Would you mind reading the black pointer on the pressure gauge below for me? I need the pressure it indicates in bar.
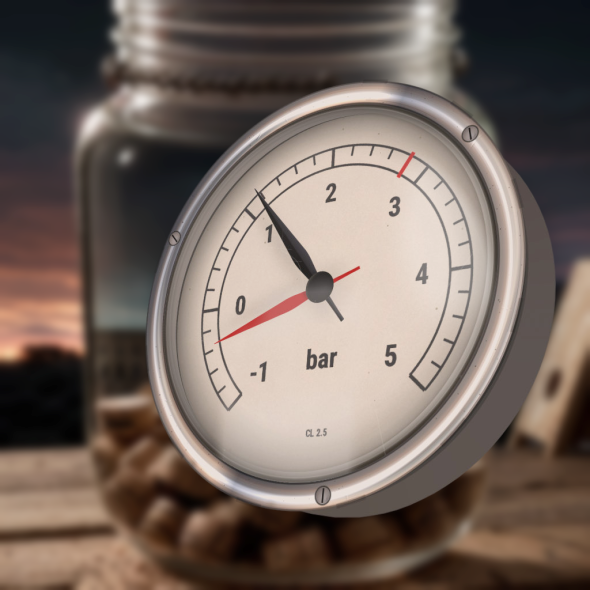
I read 1.2 bar
